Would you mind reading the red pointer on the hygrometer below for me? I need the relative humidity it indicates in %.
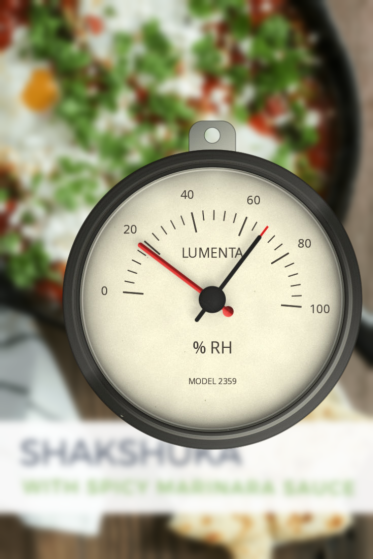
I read 18 %
